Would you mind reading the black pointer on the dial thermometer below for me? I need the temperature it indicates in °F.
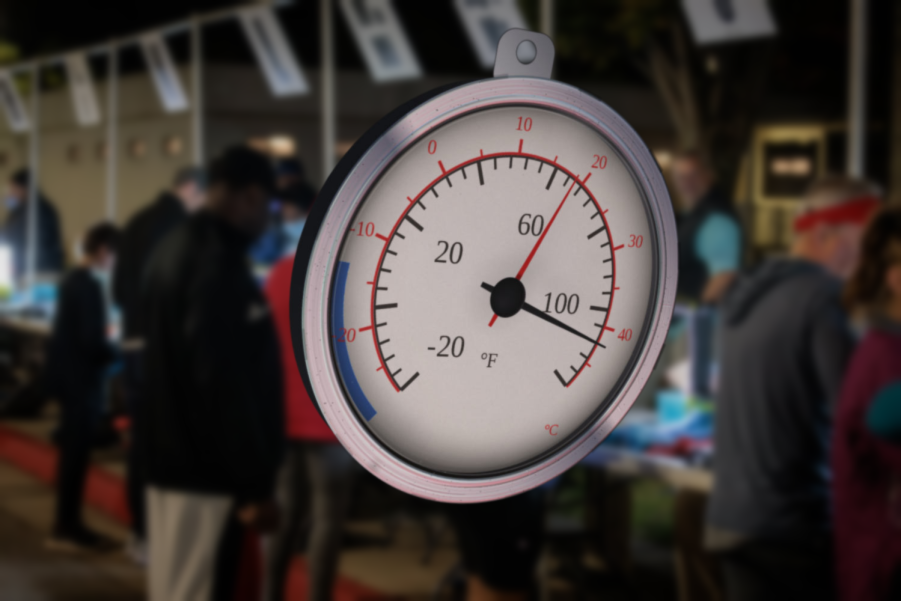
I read 108 °F
